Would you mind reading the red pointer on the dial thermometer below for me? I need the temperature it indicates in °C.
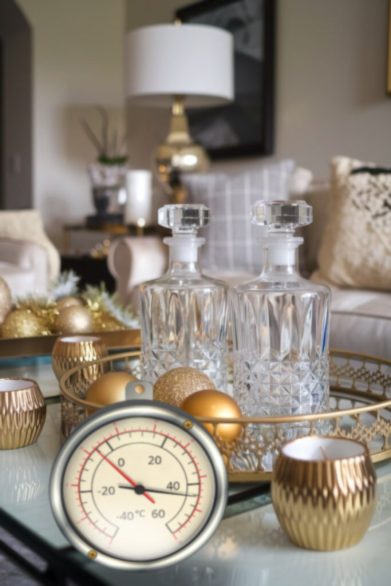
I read -4 °C
